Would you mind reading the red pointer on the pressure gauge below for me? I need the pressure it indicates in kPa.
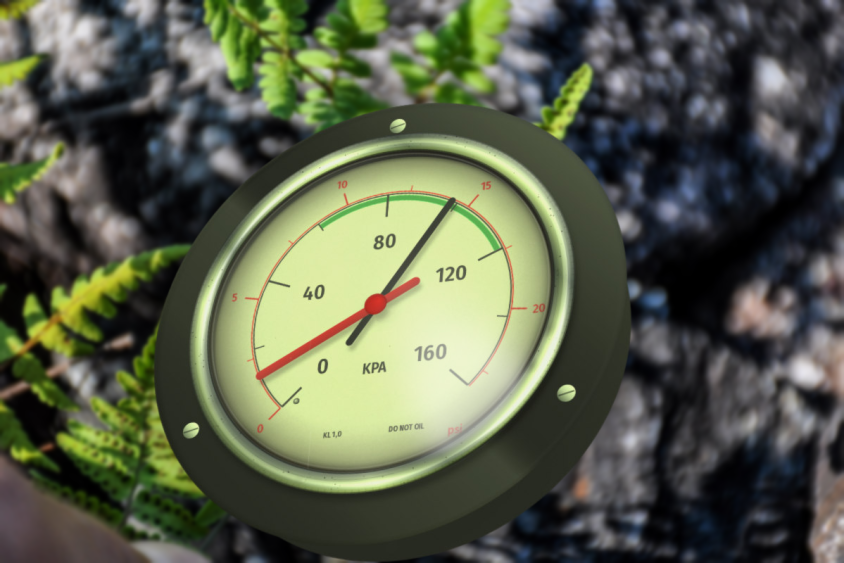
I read 10 kPa
